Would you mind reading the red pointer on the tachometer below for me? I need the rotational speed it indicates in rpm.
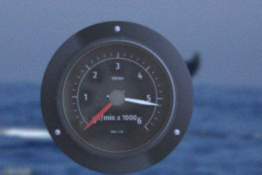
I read 0 rpm
